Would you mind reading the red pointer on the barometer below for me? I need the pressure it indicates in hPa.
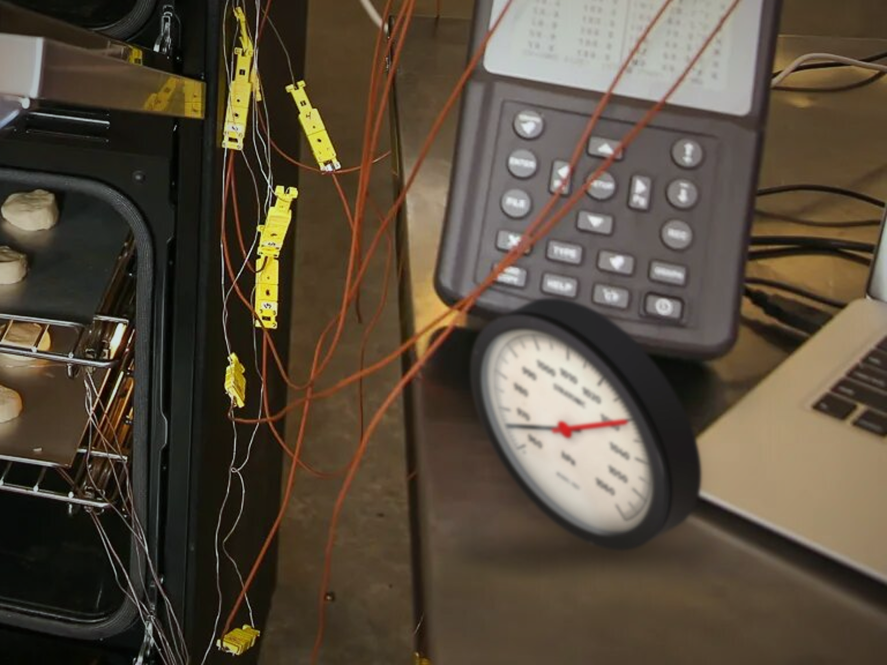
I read 1030 hPa
